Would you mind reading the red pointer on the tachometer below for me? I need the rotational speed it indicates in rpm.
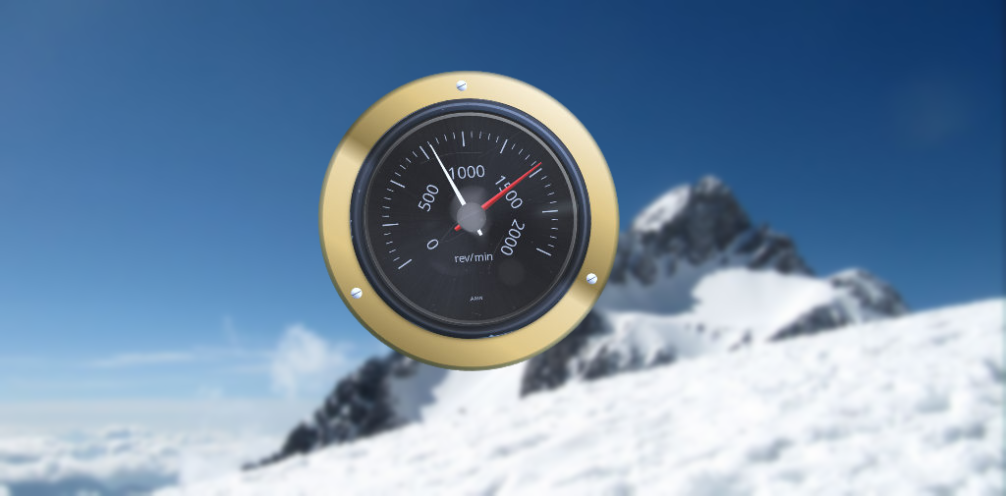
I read 1475 rpm
